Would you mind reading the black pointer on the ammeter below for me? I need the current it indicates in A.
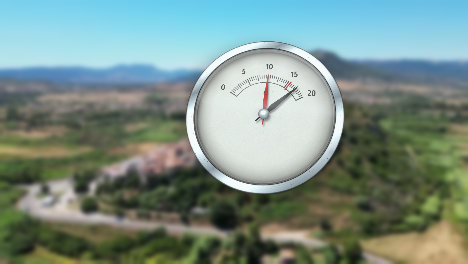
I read 17.5 A
